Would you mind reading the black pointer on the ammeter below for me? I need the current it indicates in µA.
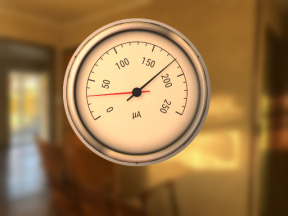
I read 180 µA
